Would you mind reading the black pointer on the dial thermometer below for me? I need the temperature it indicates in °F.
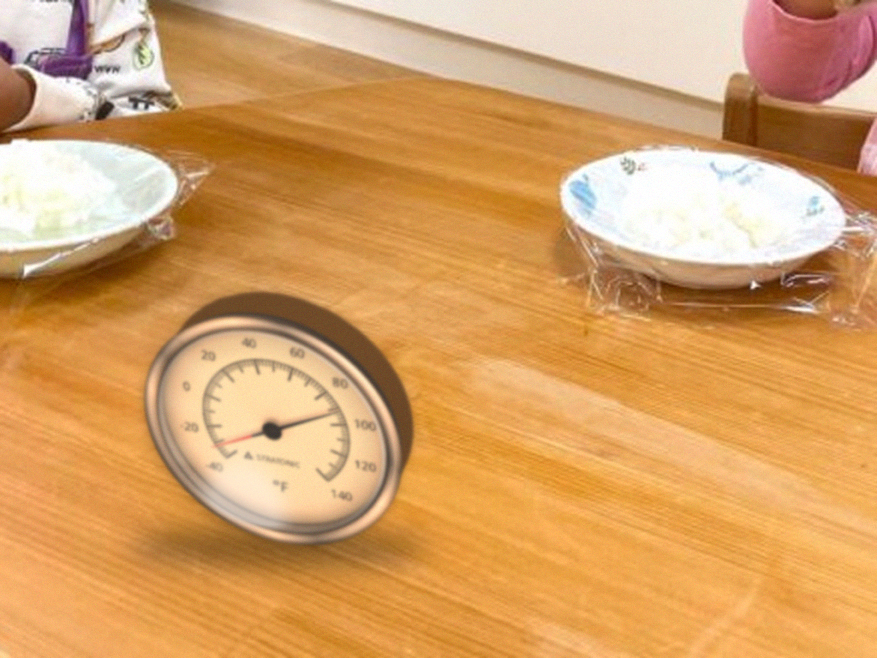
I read 90 °F
